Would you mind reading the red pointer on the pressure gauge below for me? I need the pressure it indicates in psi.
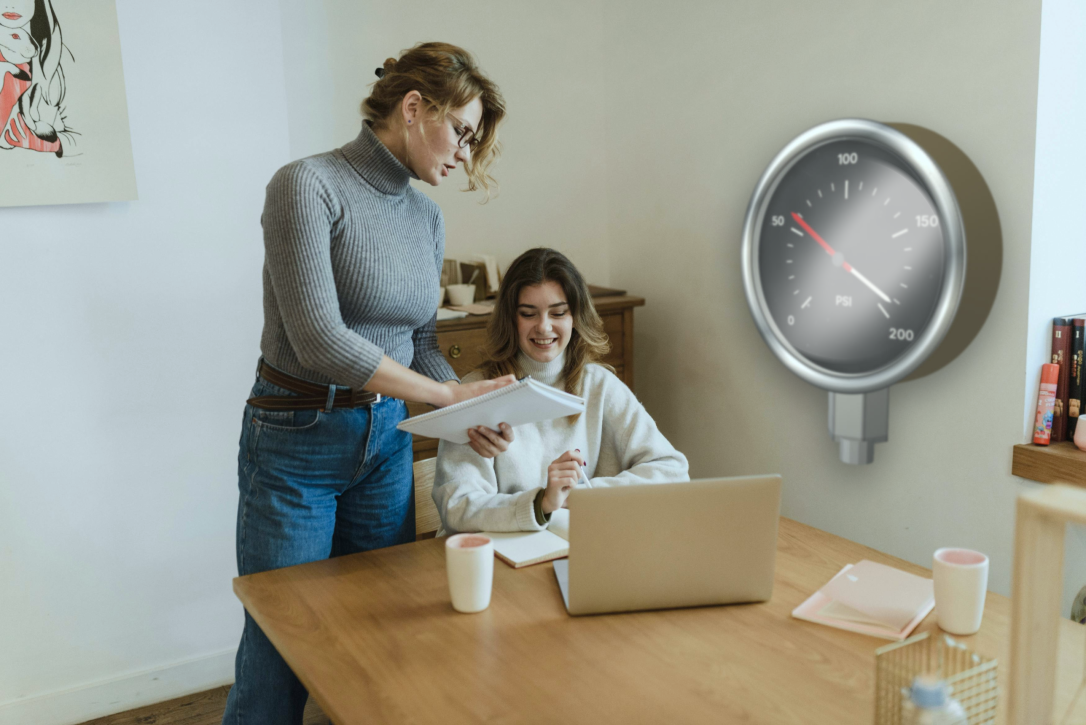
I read 60 psi
